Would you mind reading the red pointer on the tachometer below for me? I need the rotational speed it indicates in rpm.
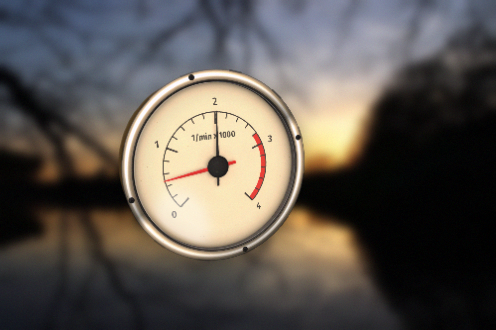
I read 500 rpm
